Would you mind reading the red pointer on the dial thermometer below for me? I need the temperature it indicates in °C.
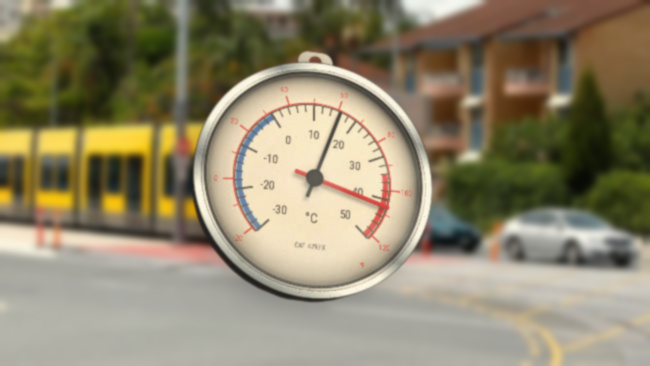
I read 42 °C
